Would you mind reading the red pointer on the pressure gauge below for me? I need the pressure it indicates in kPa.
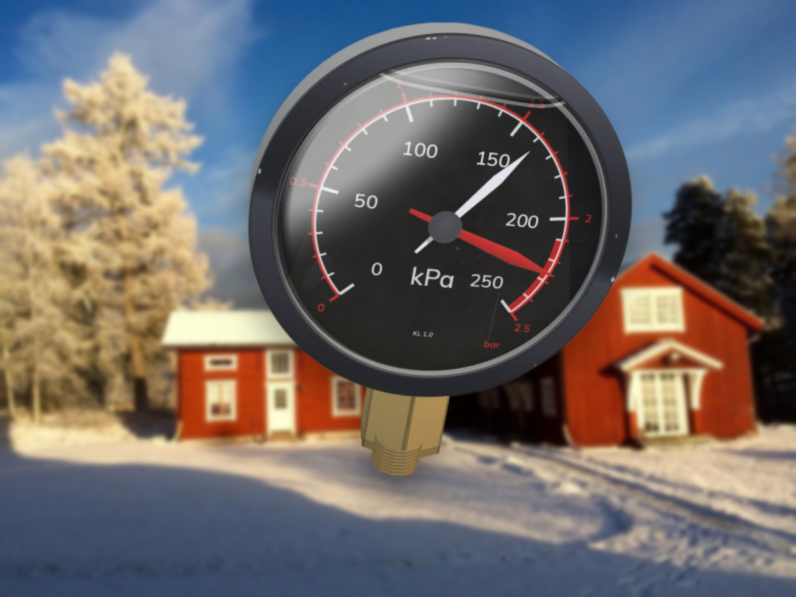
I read 225 kPa
